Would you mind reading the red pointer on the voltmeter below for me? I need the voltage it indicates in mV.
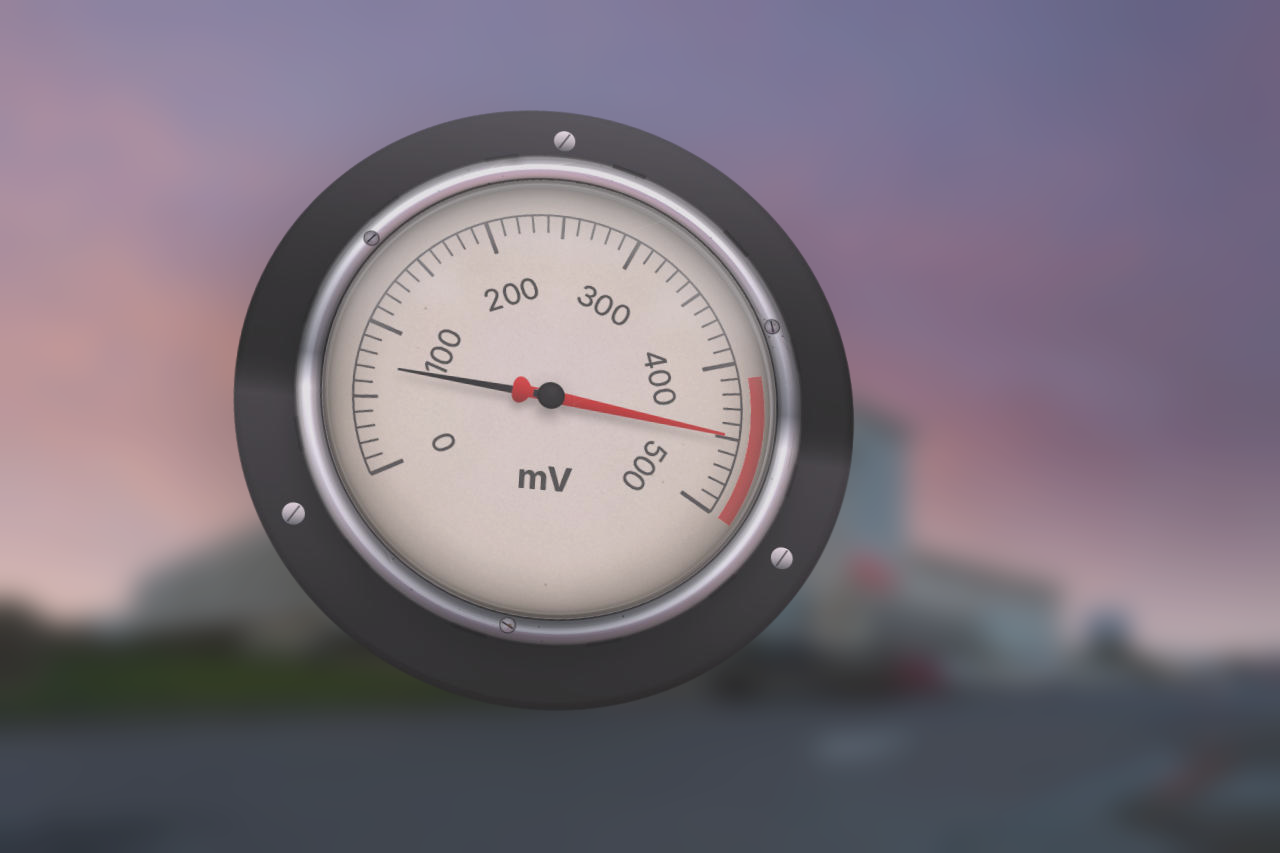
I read 450 mV
